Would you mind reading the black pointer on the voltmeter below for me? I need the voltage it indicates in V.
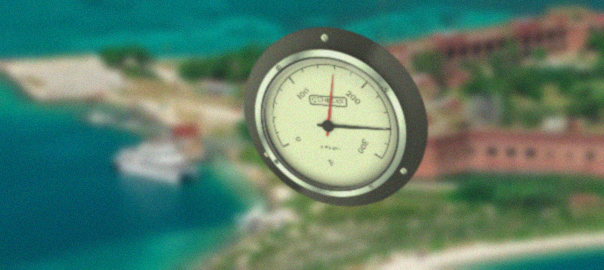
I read 260 V
